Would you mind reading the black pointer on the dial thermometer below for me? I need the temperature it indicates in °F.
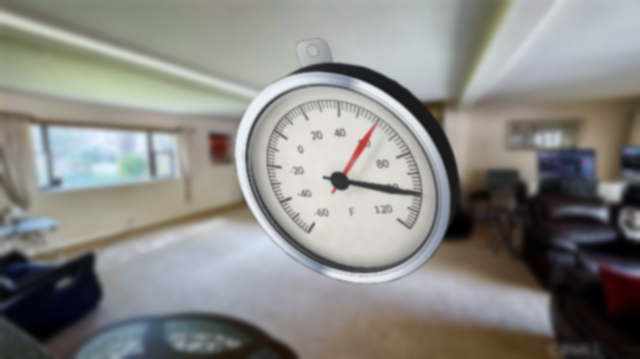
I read 100 °F
